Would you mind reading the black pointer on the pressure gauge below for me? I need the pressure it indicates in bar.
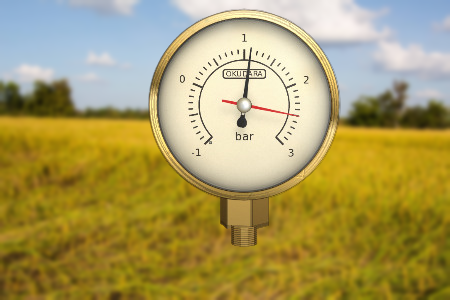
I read 1.1 bar
